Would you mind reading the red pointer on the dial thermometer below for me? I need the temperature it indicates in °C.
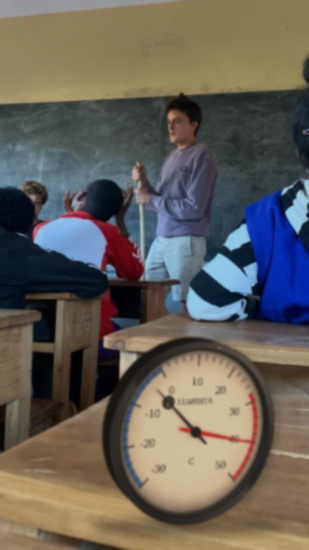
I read 40 °C
